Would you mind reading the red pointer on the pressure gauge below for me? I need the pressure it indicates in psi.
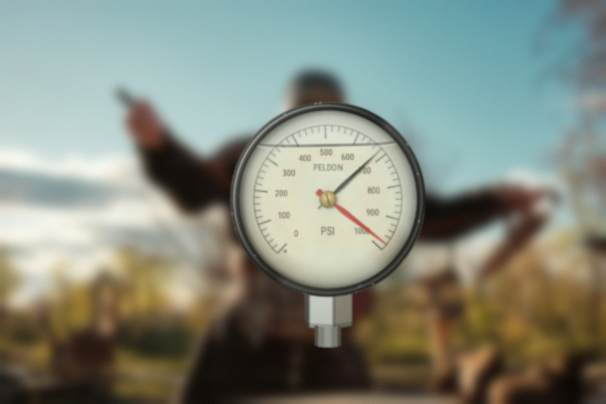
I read 980 psi
